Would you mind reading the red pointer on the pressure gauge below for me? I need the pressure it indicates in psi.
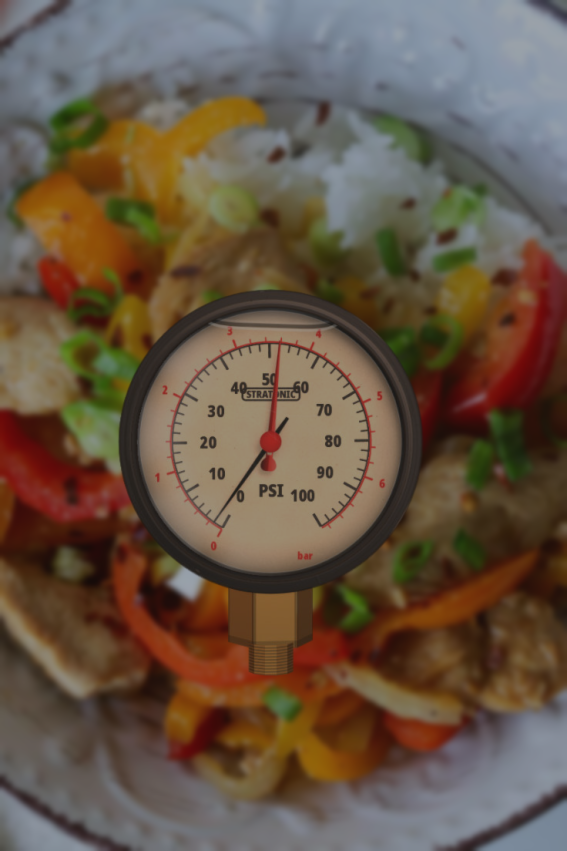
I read 52 psi
